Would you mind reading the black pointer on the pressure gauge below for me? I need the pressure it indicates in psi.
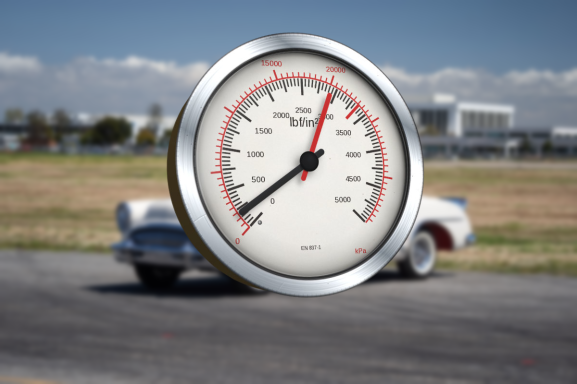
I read 200 psi
